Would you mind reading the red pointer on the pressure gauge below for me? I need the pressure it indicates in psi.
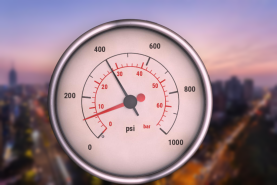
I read 100 psi
